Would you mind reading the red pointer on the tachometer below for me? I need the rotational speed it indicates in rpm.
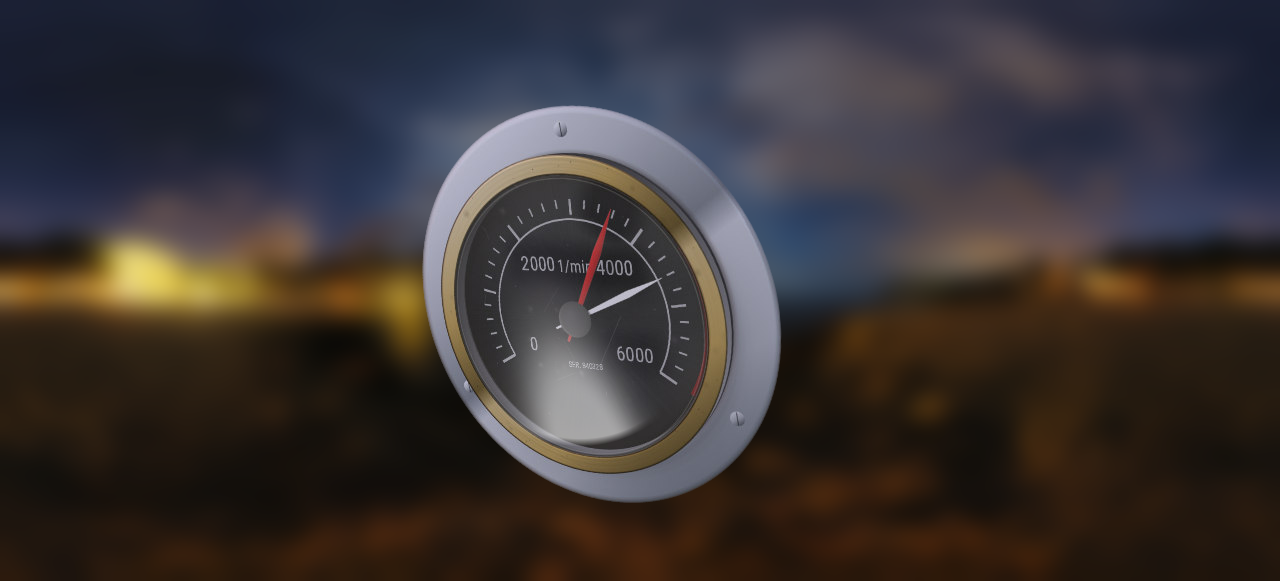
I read 3600 rpm
